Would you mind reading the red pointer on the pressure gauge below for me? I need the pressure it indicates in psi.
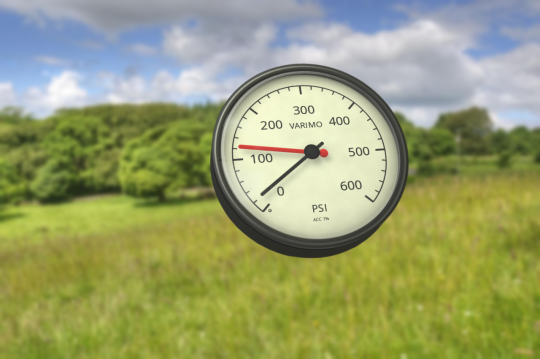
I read 120 psi
